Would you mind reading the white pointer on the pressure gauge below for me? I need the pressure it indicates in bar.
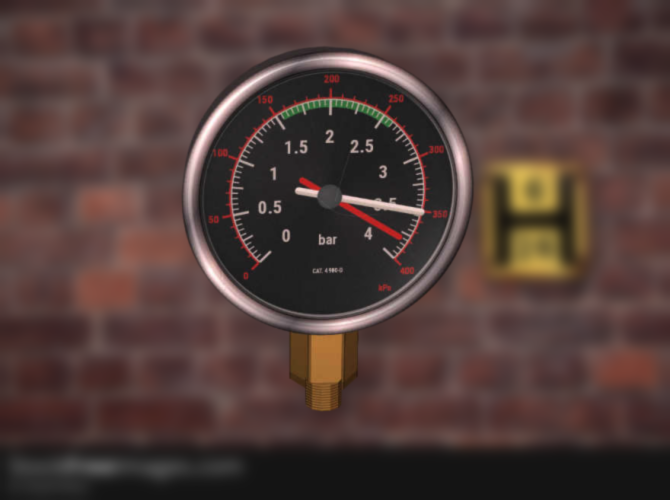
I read 3.5 bar
